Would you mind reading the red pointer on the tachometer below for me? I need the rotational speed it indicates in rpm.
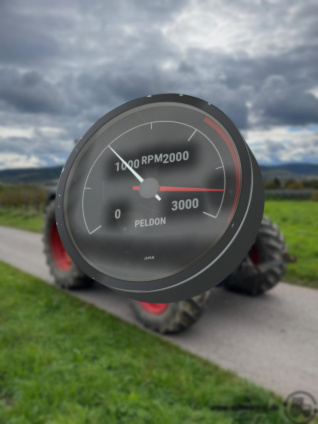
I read 2750 rpm
